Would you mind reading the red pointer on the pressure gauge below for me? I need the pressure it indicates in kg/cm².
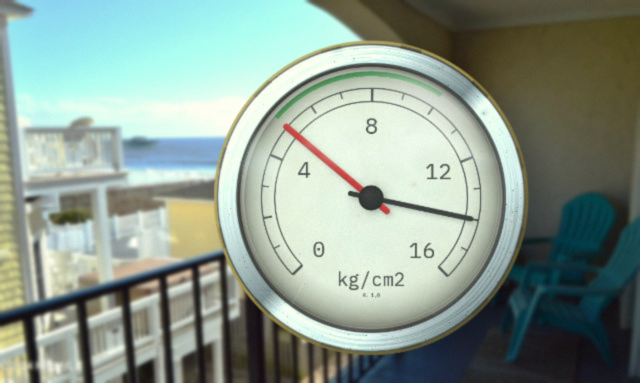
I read 5 kg/cm²
